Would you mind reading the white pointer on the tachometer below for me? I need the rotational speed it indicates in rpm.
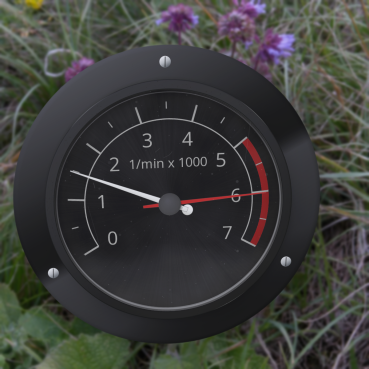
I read 1500 rpm
